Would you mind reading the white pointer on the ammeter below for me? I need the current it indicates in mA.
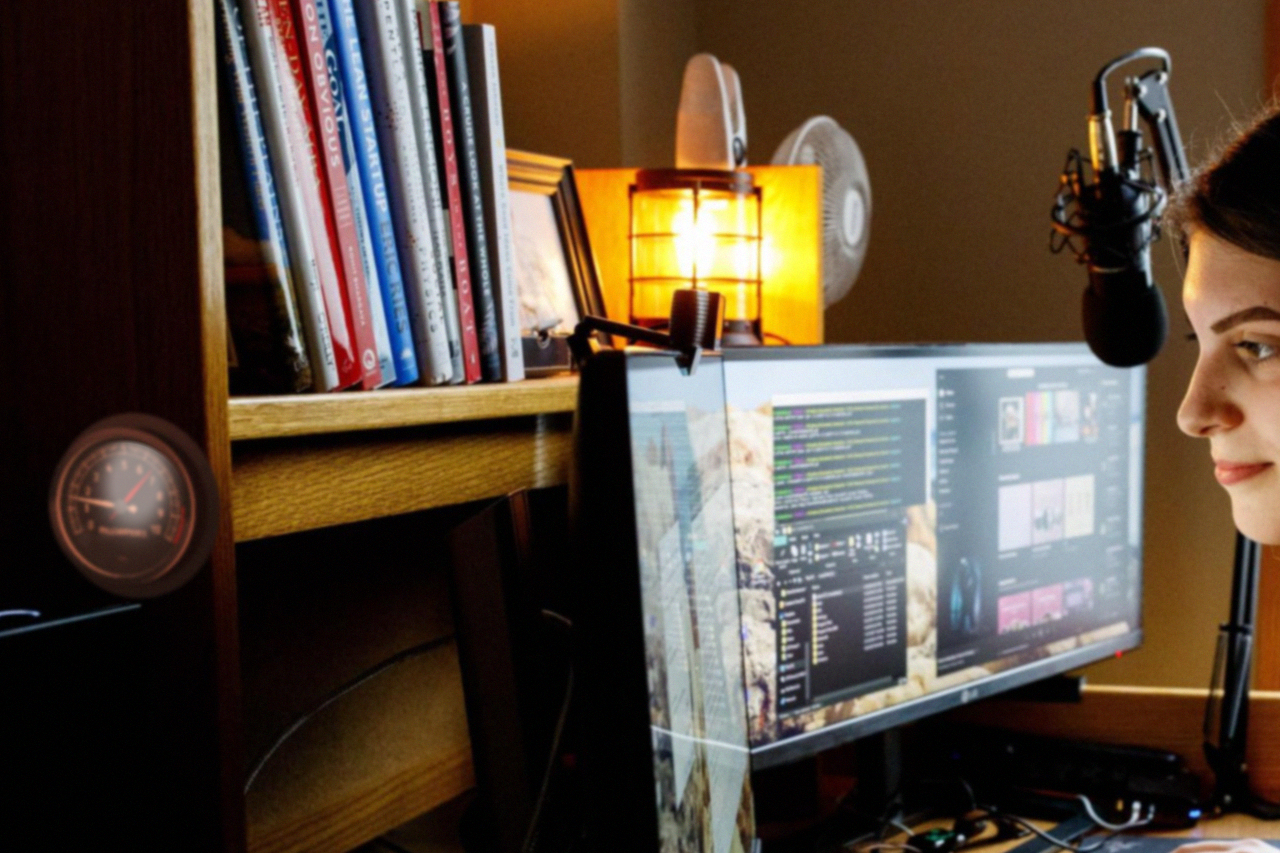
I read 1.5 mA
